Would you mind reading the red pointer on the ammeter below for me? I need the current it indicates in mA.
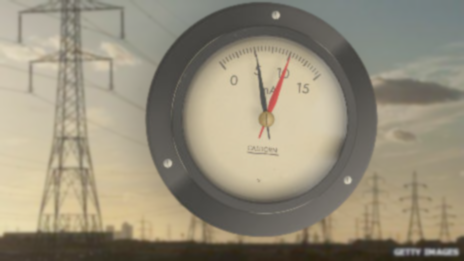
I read 10 mA
